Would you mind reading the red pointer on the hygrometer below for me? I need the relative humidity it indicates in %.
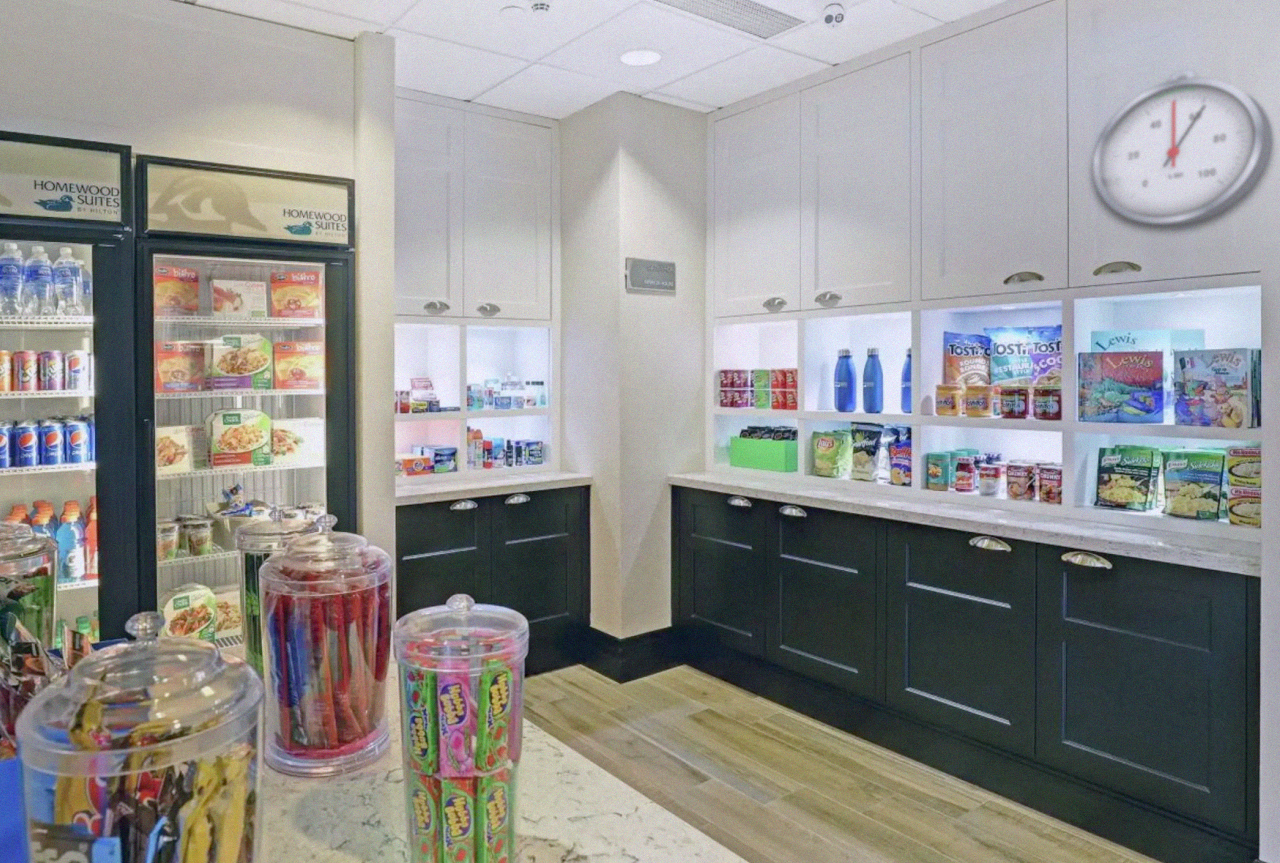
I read 50 %
